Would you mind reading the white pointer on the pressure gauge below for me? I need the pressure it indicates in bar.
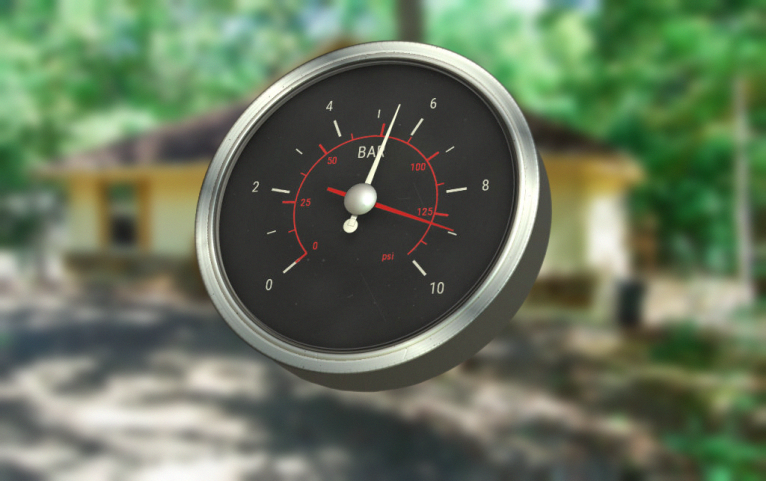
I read 5.5 bar
